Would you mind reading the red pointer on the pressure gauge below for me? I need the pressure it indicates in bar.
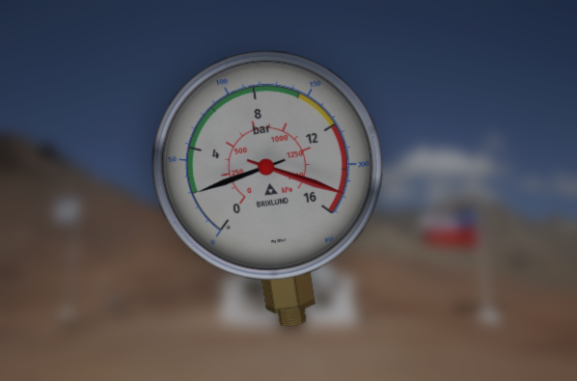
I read 15 bar
